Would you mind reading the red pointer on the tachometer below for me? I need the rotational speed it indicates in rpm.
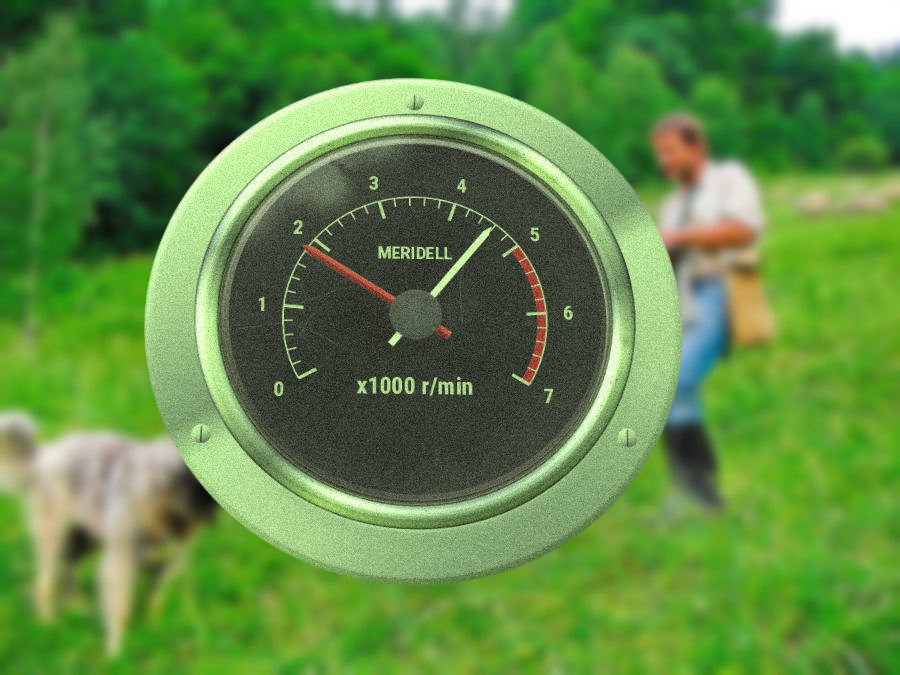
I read 1800 rpm
